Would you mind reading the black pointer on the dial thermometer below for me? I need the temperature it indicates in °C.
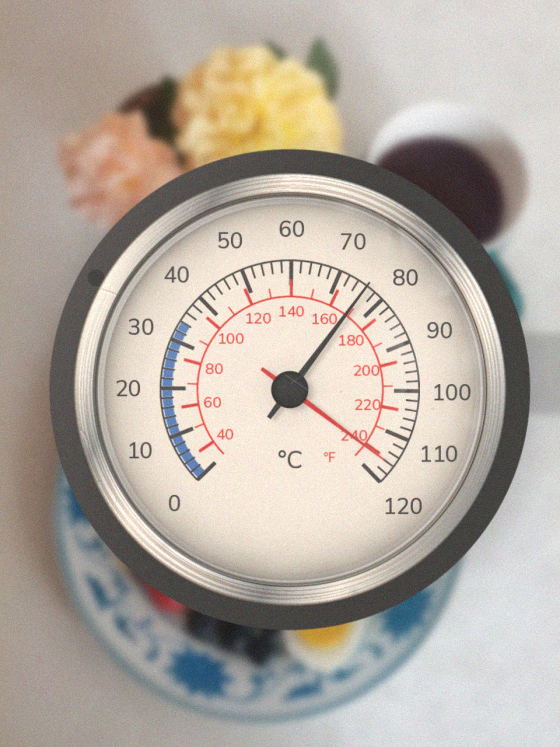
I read 76 °C
